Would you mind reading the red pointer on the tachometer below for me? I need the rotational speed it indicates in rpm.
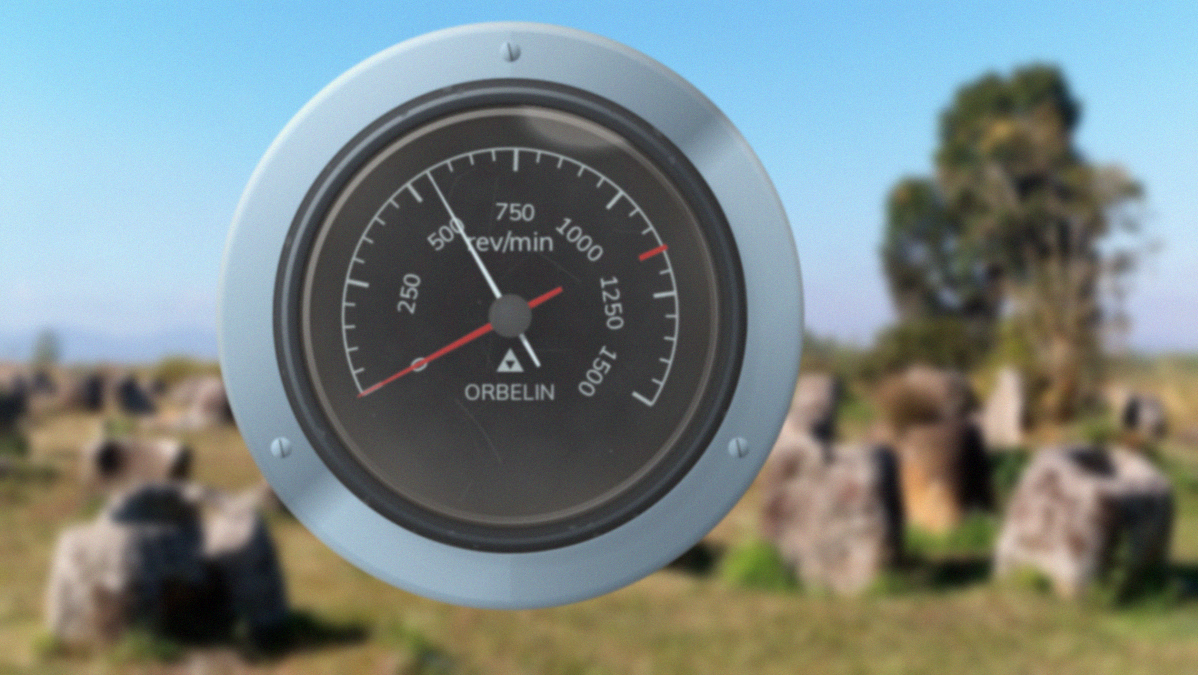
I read 0 rpm
